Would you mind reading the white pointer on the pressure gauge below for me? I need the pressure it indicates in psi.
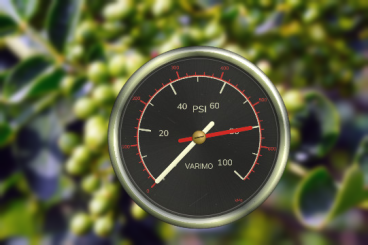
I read 0 psi
